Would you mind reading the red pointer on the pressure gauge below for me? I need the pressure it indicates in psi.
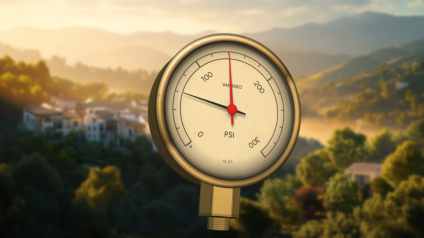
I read 140 psi
